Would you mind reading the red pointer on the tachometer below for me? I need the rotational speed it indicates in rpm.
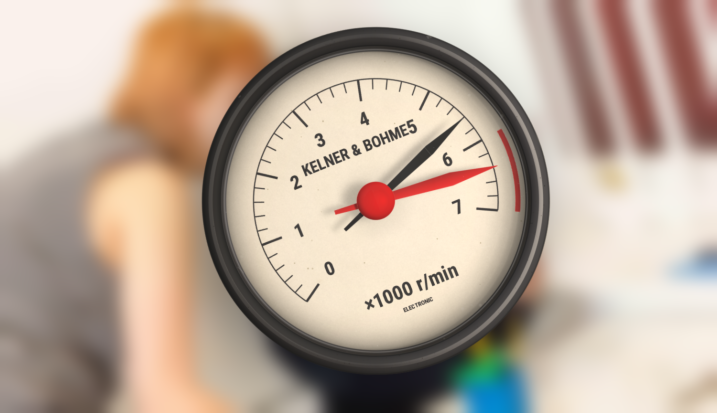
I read 6400 rpm
